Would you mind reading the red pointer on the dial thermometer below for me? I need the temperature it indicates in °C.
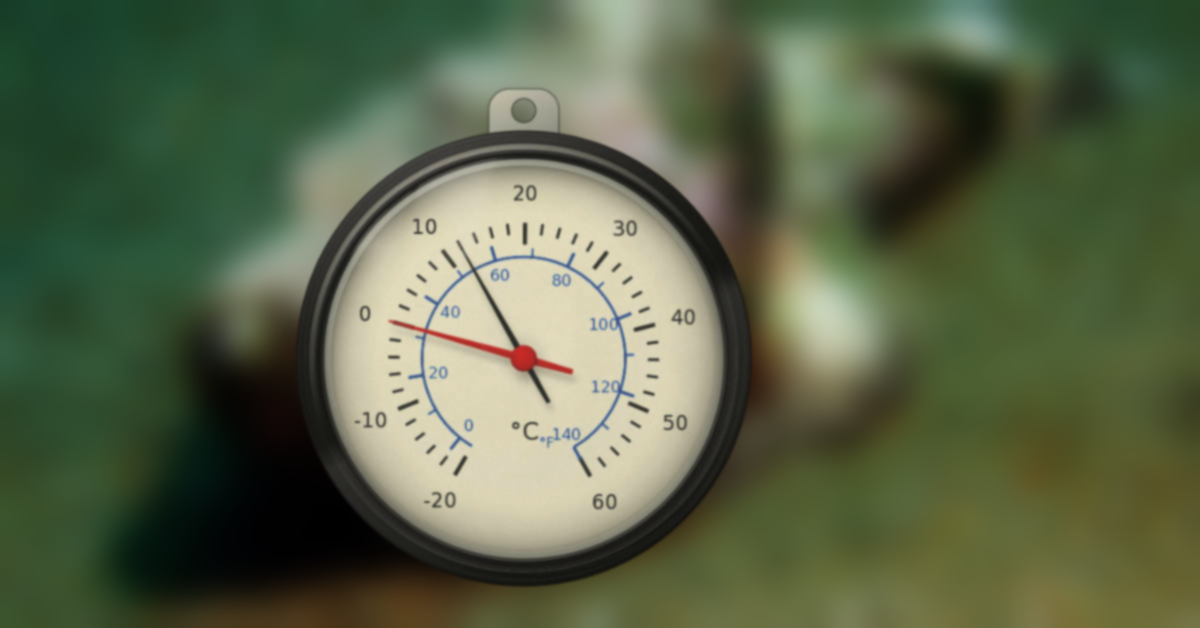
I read 0 °C
